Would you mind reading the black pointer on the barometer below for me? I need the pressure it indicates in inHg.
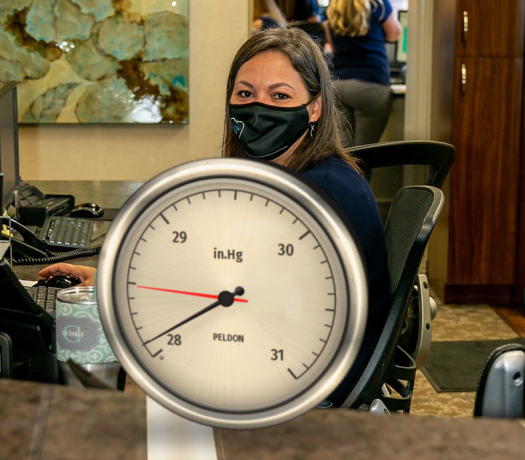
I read 28.1 inHg
